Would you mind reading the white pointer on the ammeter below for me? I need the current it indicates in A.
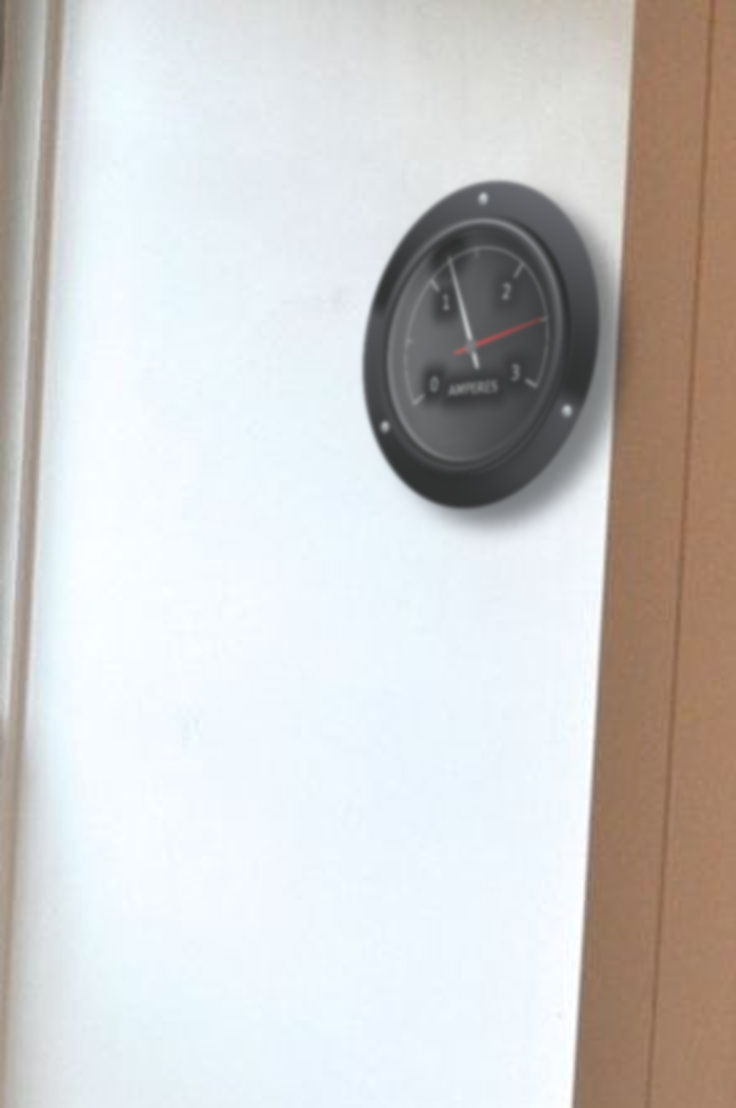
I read 1.25 A
